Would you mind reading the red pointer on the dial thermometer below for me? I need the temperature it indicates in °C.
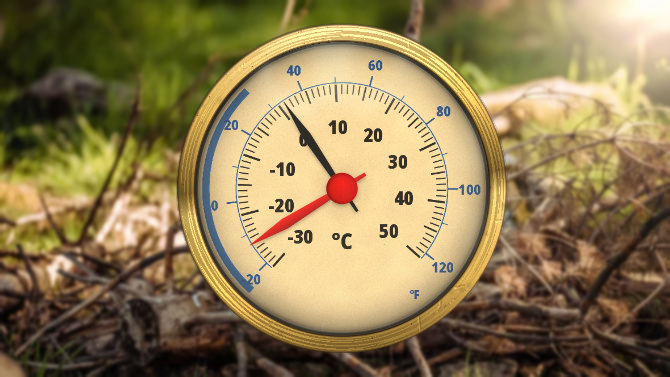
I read -25 °C
